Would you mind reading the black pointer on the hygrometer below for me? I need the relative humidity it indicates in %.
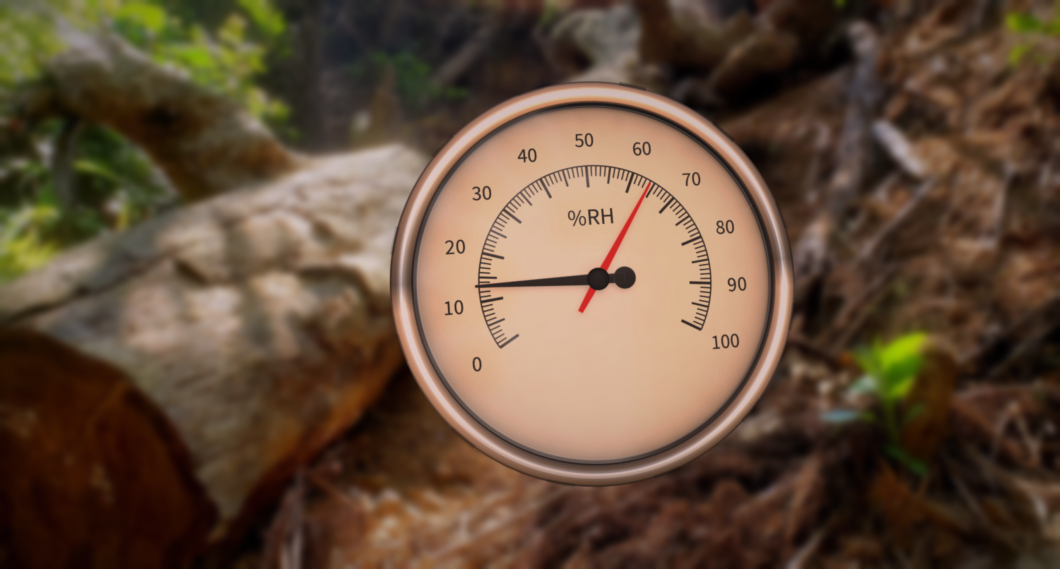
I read 13 %
